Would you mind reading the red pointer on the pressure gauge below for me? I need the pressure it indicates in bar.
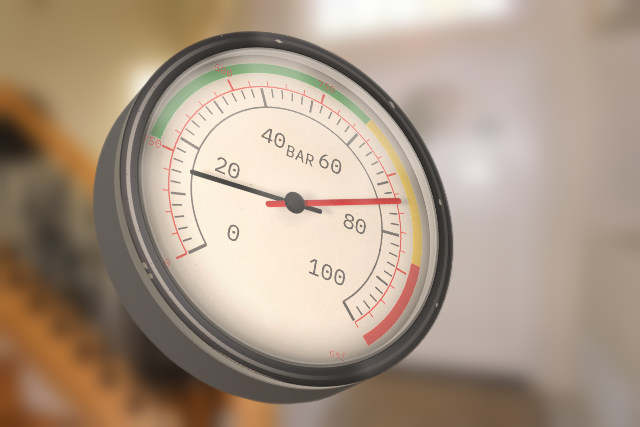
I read 74 bar
